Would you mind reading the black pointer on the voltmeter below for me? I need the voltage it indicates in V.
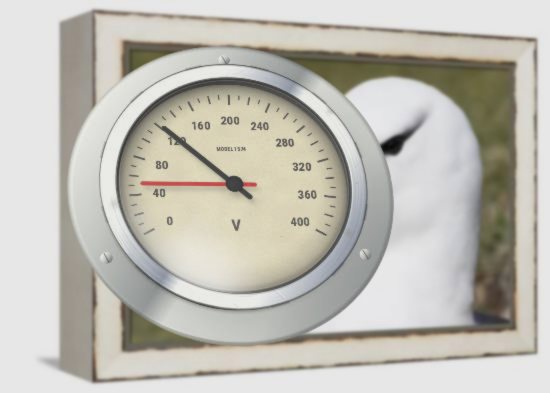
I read 120 V
